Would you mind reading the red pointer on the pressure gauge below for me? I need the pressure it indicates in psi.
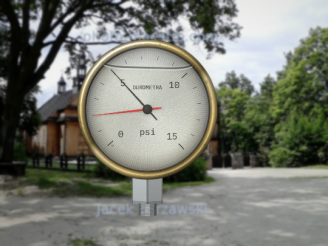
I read 2 psi
